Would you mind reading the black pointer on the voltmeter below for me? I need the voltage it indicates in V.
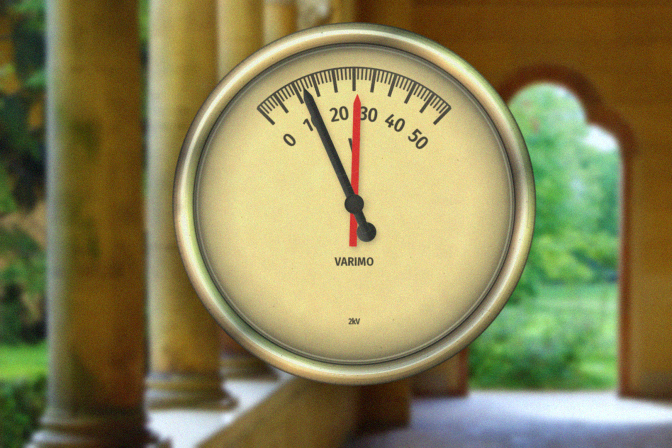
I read 12 V
